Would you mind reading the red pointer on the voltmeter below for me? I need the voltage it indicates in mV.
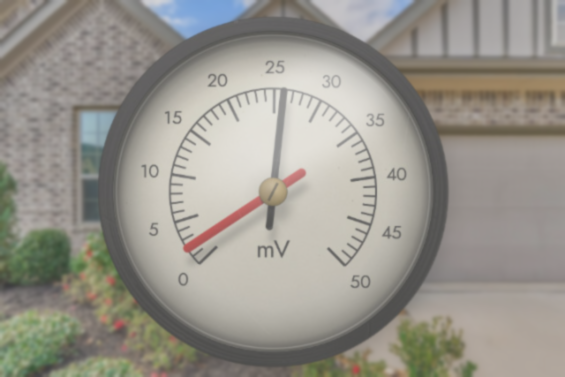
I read 2 mV
